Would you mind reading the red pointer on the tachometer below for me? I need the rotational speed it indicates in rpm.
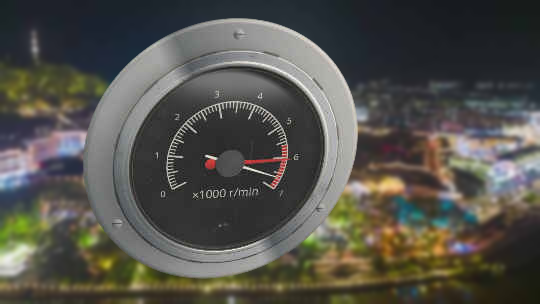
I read 6000 rpm
